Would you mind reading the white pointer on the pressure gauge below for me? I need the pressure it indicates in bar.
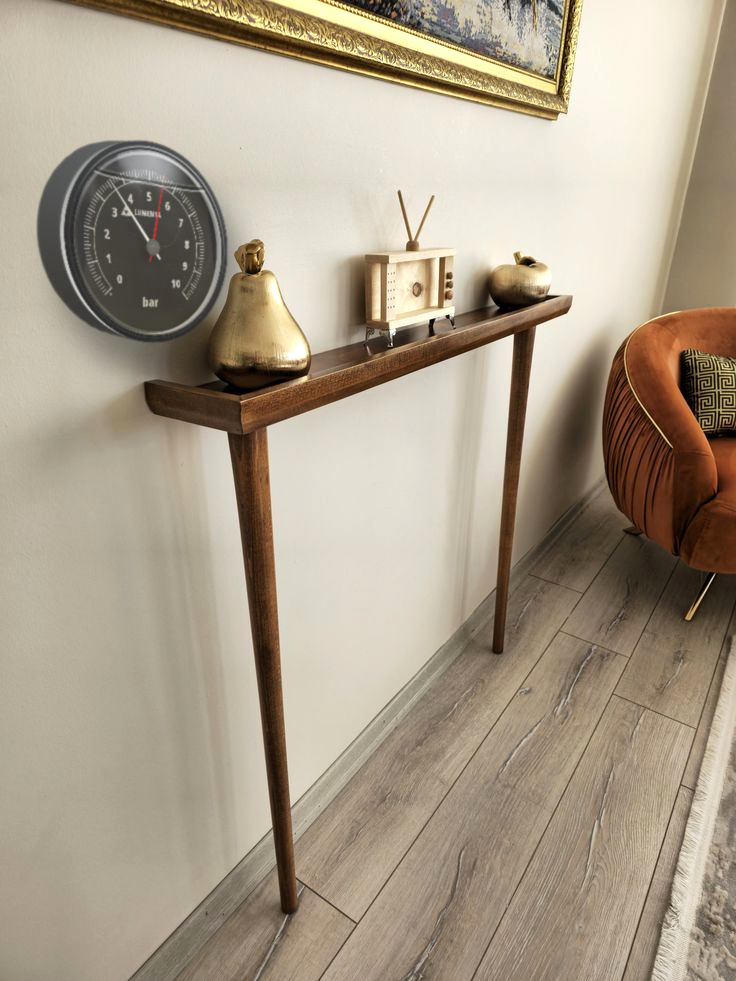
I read 3.5 bar
